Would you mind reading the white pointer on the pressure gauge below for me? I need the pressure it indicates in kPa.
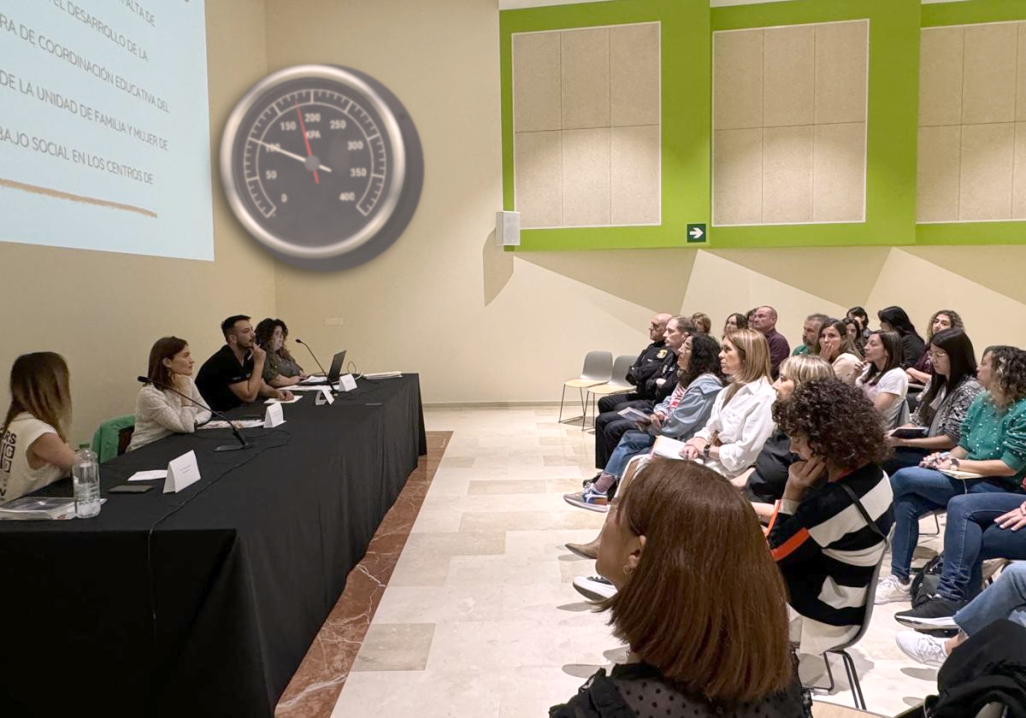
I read 100 kPa
